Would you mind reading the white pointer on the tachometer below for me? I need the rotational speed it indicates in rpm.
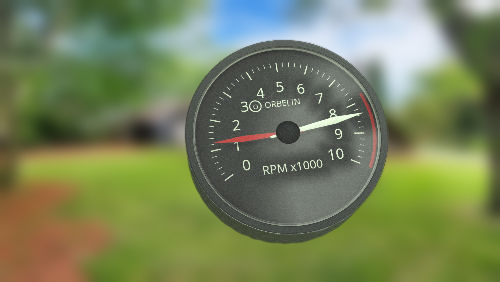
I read 8400 rpm
